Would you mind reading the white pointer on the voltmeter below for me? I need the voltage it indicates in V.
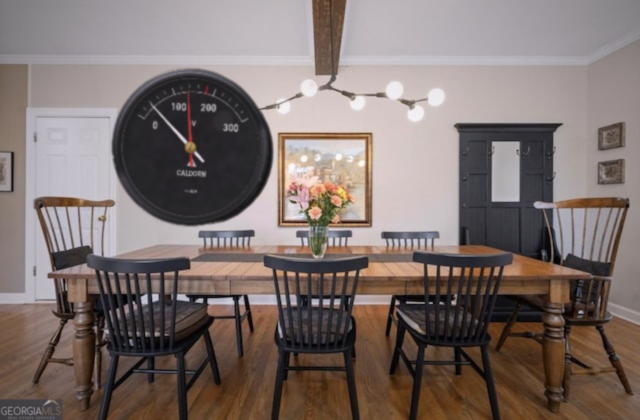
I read 40 V
